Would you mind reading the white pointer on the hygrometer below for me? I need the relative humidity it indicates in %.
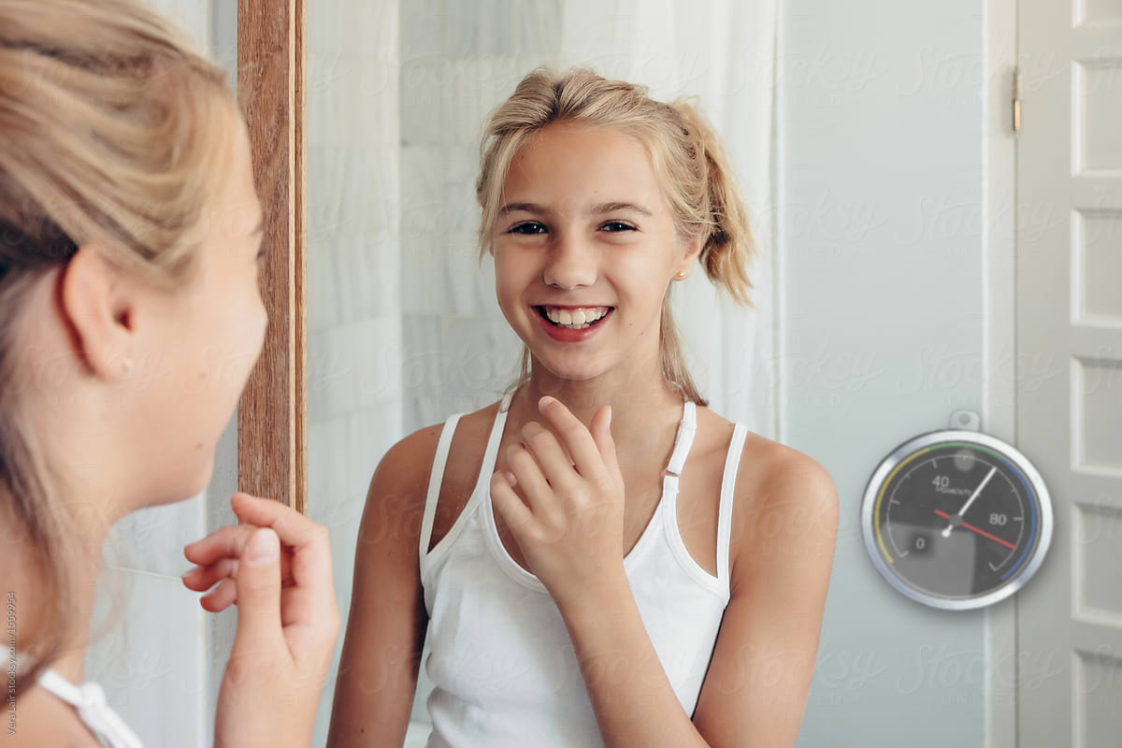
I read 60 %
